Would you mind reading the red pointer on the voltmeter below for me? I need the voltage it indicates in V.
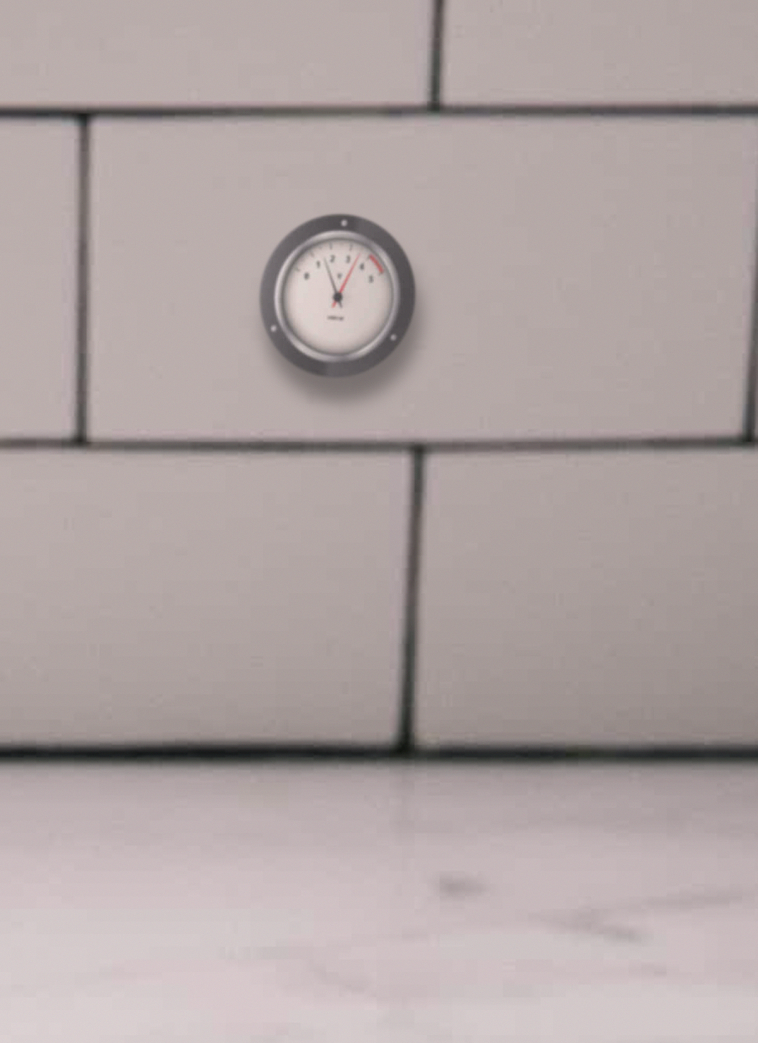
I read 3.5 V
